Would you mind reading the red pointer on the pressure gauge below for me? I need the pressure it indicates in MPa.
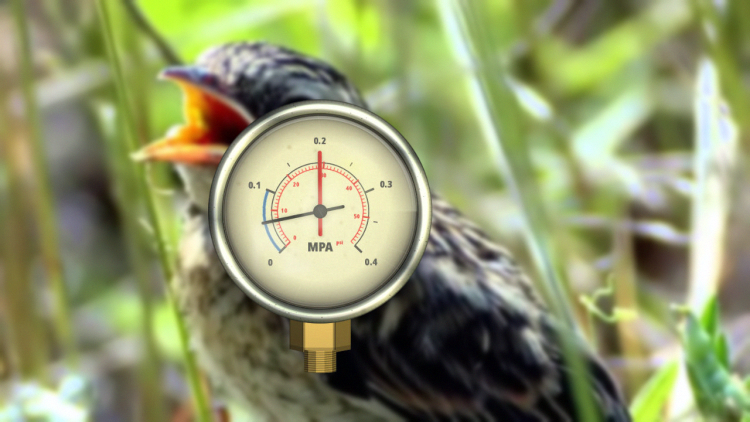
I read 0.2 MPa
